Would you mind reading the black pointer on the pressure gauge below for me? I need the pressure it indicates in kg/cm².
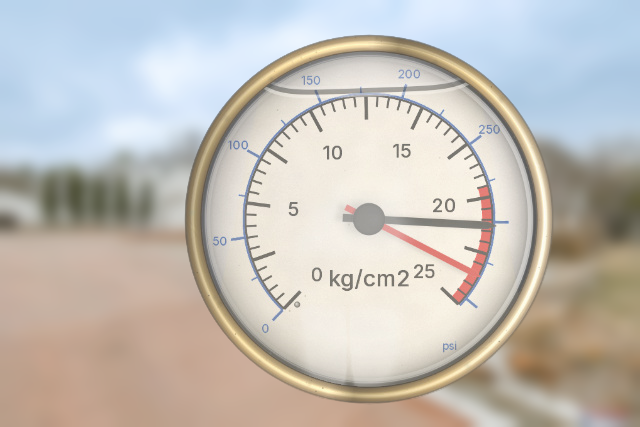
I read 21.25 kg/cm²
